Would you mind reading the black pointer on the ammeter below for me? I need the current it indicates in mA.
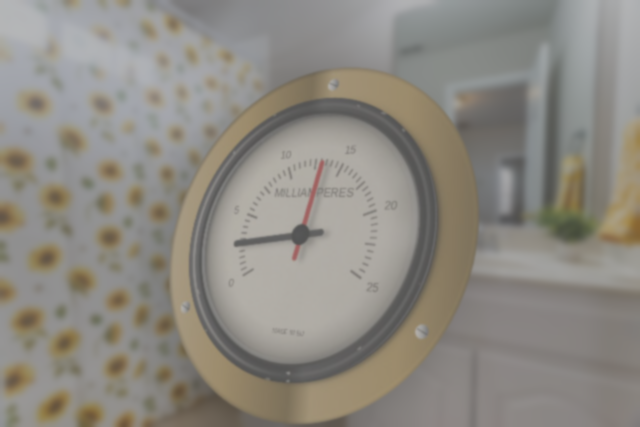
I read 2.5 mA
